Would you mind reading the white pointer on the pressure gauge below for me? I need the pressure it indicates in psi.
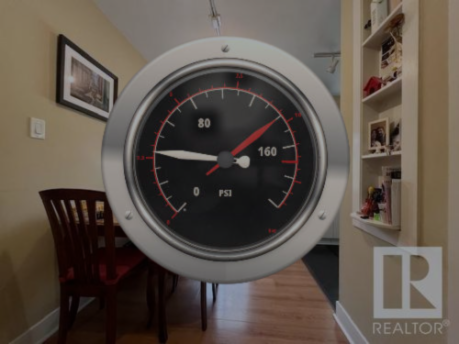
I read 40 psi
